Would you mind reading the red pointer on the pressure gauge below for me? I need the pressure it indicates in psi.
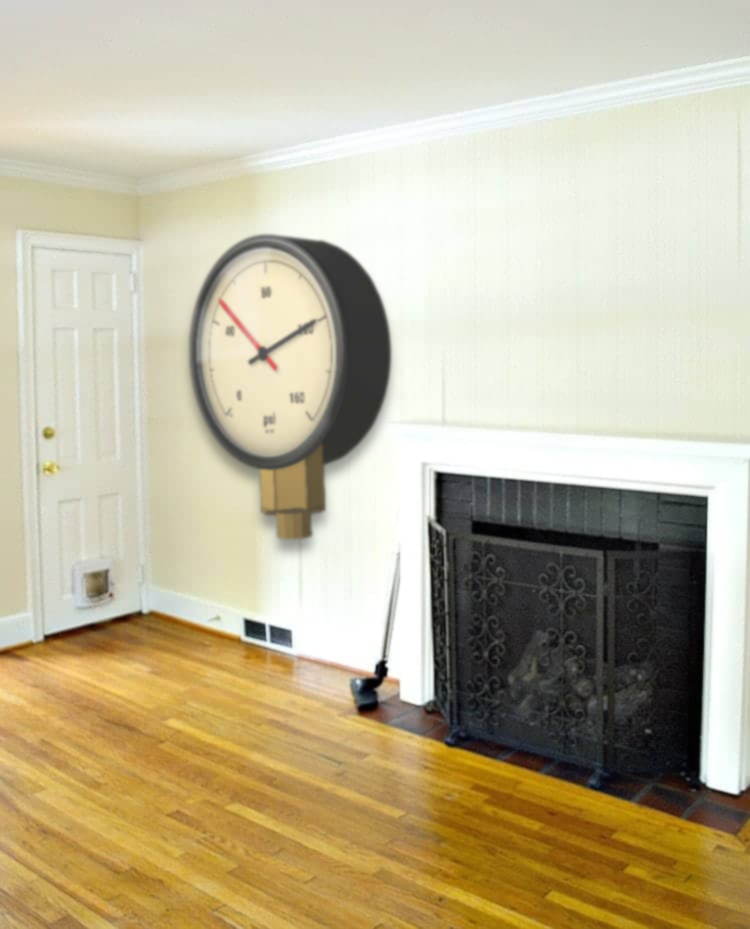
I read 50 psi
